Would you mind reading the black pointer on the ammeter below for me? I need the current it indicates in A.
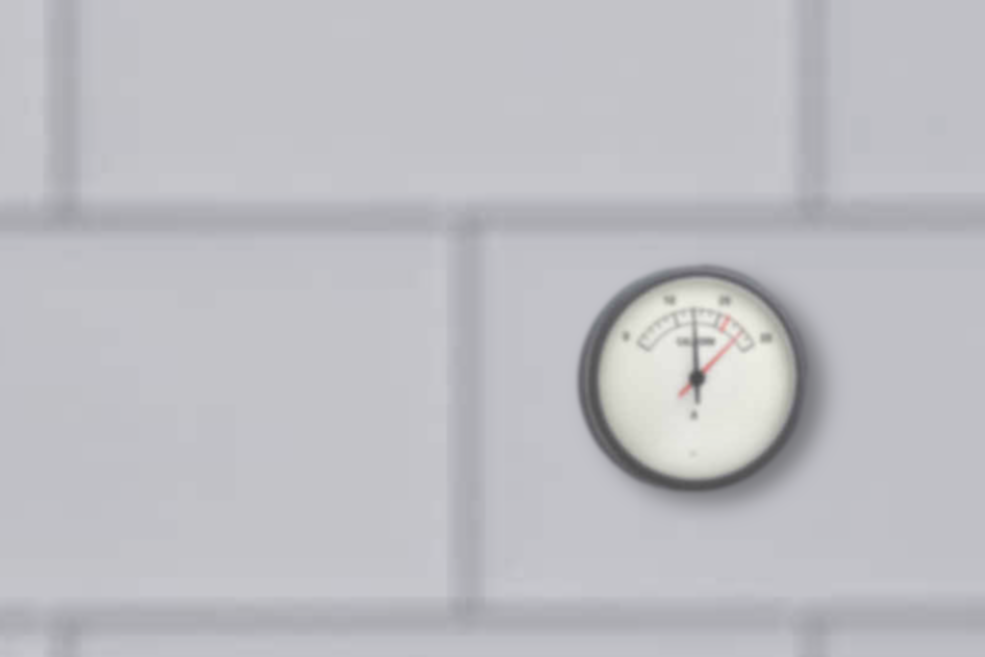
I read 14 A
